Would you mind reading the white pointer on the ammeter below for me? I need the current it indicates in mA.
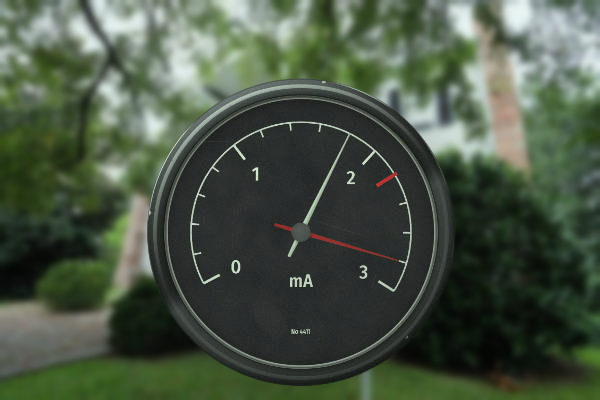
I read 1.8 mA
